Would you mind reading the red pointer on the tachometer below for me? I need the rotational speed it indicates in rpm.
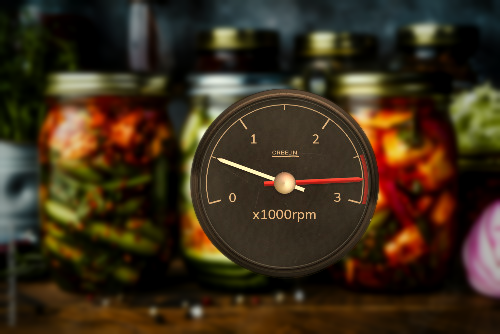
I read 2750 rpm
